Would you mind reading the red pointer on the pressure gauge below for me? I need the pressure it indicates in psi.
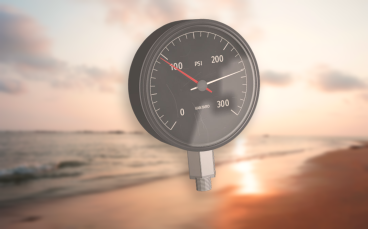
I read 95 psi
